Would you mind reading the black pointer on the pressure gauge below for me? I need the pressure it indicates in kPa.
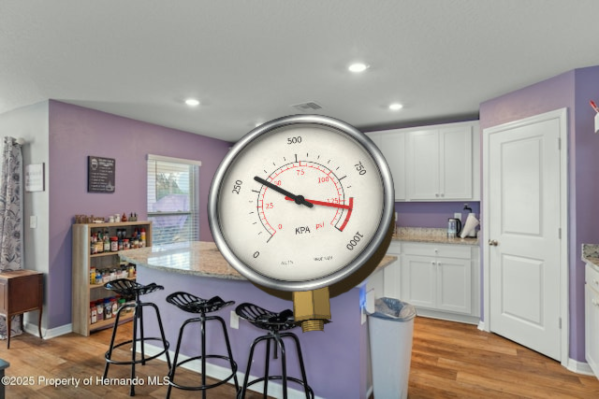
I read 300 kPa
